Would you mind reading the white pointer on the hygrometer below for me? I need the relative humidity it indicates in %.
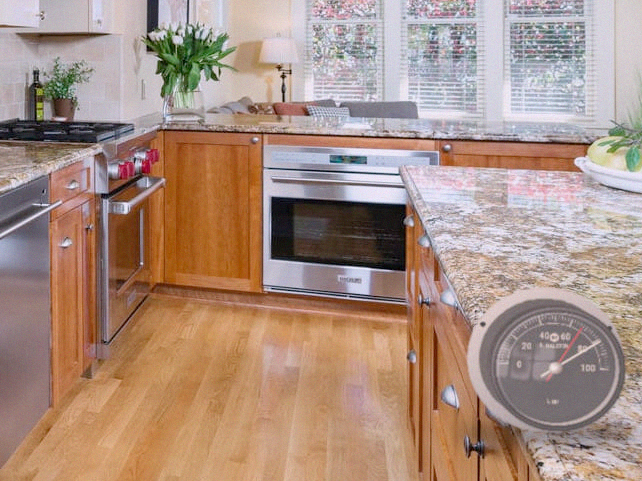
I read 80 %
